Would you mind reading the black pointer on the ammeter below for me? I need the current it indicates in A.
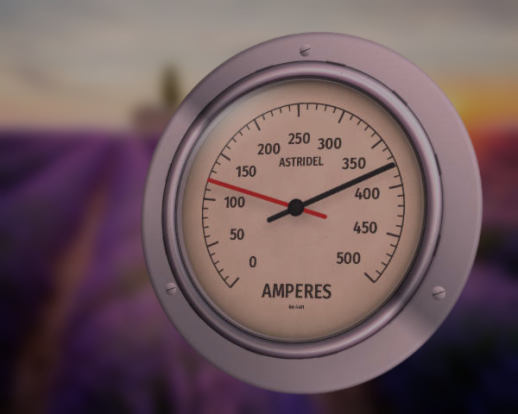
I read 380 A
